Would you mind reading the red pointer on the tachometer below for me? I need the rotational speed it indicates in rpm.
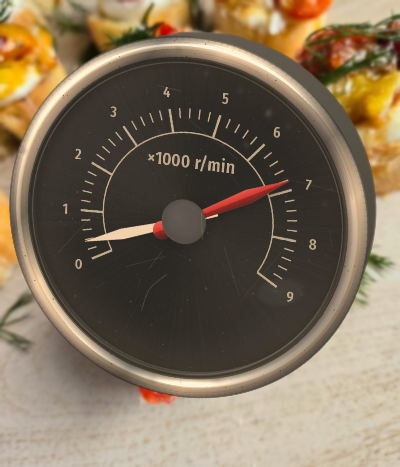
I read 6800 rpm
